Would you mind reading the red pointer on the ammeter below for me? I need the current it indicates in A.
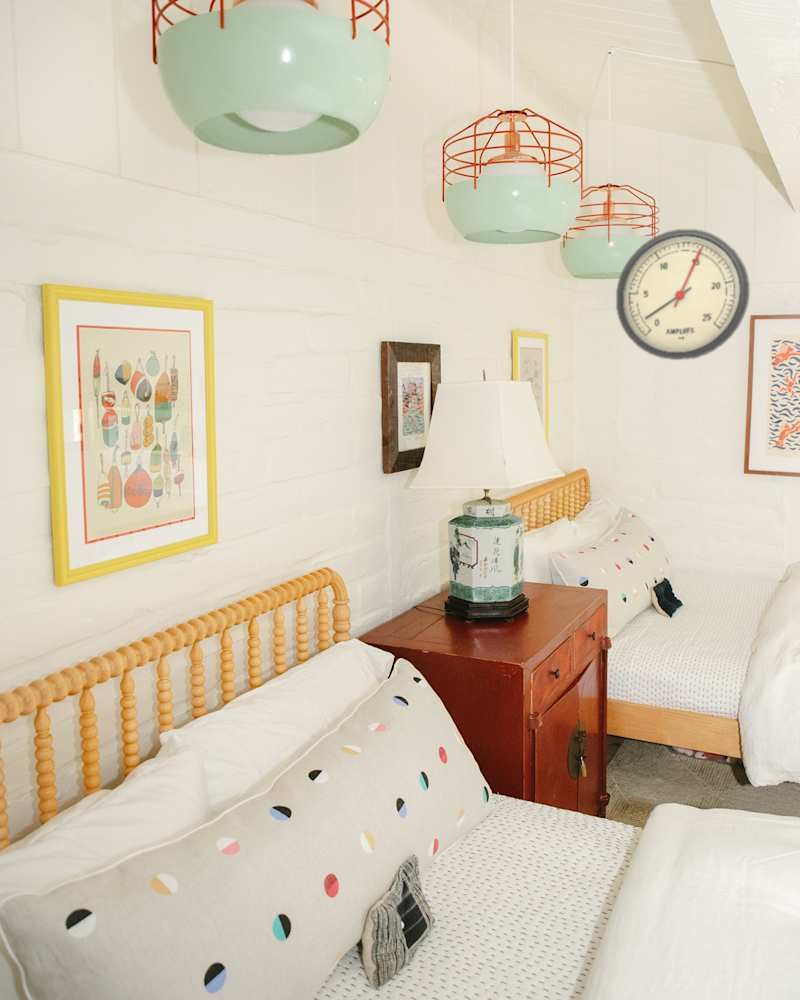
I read 15 A
